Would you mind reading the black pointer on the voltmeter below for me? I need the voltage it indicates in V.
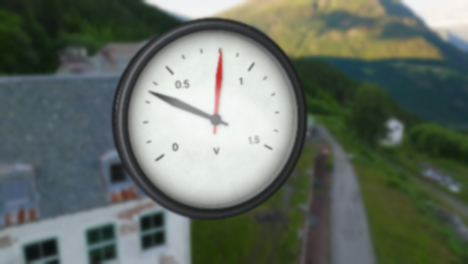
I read 0.35 V
